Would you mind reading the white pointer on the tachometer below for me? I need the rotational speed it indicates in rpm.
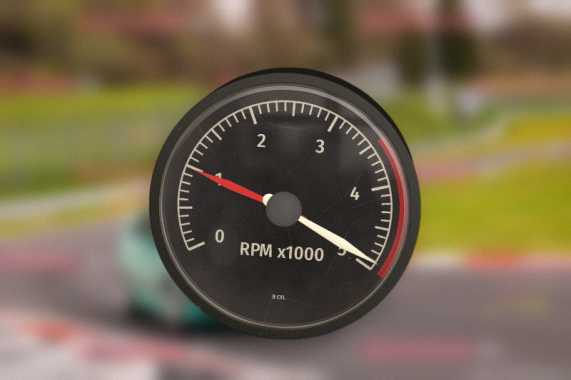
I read 4900 rpm
